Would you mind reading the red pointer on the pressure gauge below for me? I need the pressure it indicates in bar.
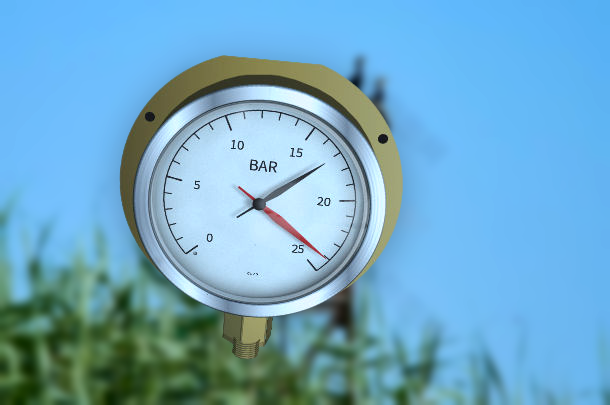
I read 24 bar
